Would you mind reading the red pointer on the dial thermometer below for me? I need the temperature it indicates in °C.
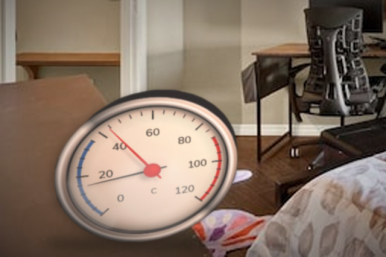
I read 44 °C
